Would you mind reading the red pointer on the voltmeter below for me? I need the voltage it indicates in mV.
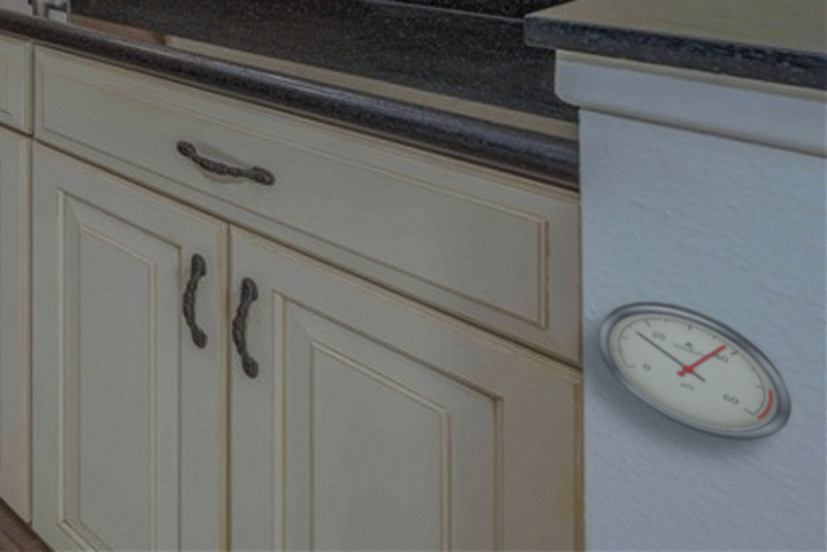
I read 37.5 mV
